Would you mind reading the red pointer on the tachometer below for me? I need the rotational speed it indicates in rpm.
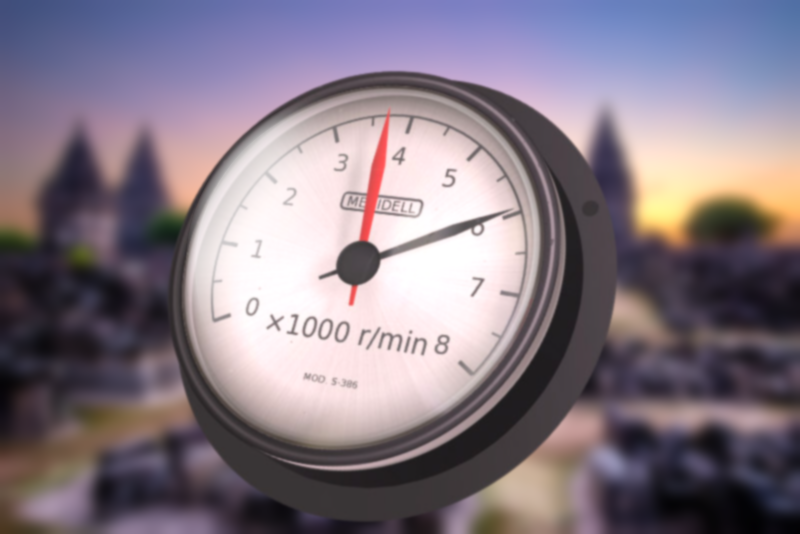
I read 3750 rpm
